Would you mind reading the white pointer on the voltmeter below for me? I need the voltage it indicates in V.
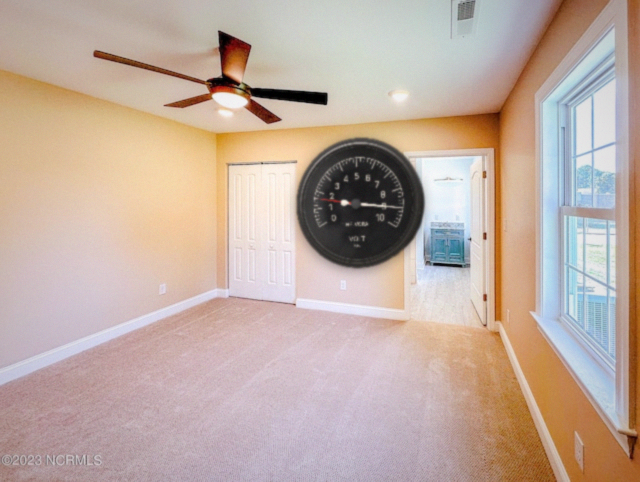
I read 9 V
